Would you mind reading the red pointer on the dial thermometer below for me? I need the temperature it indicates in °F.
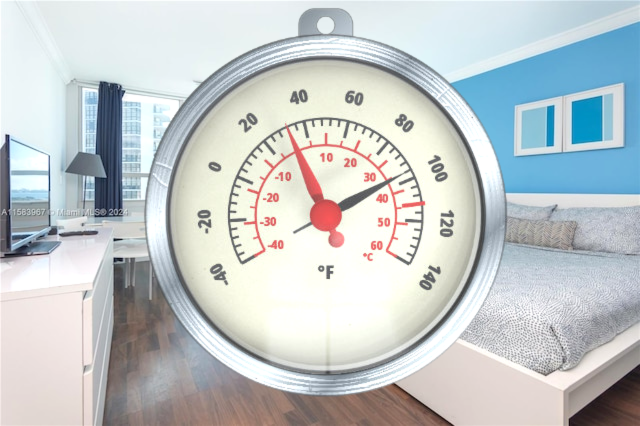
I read 32 °F
